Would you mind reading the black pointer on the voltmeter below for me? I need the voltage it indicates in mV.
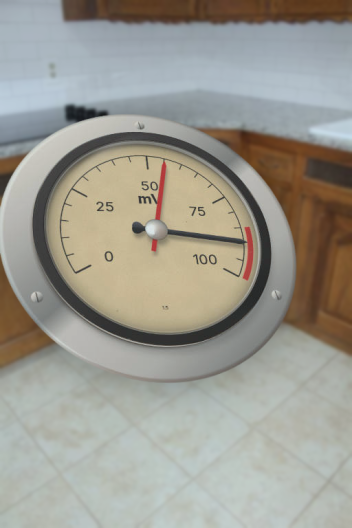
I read 90 mV
